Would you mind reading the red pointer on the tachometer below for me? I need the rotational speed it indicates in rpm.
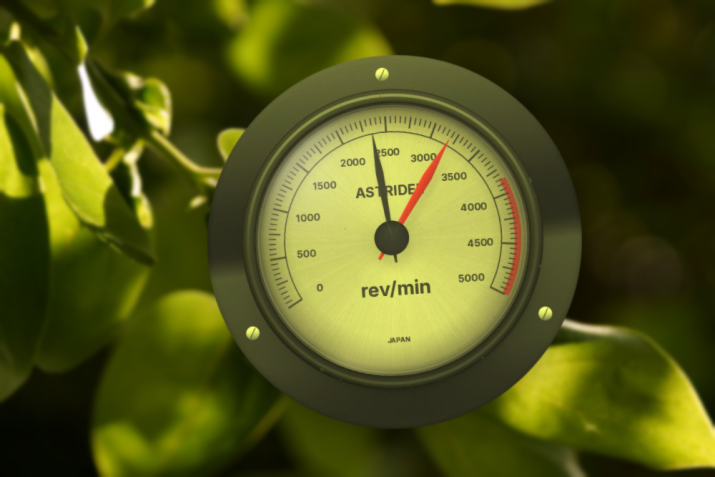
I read 3200 rpm
